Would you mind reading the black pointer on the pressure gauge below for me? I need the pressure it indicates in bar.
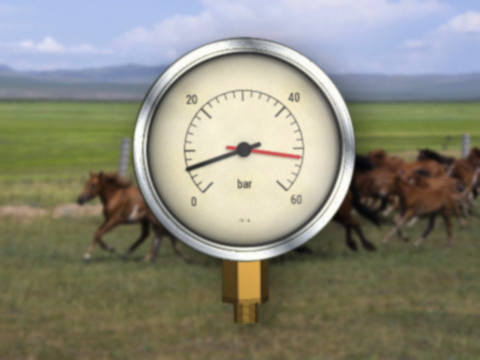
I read 6 bar
